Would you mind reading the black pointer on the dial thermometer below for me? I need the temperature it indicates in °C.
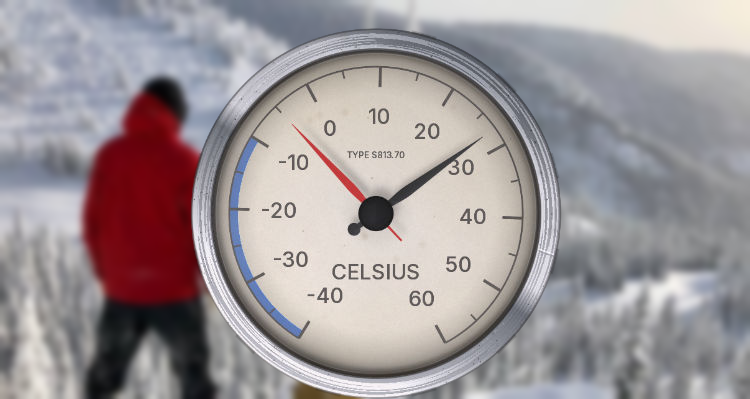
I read 27.5 °C
